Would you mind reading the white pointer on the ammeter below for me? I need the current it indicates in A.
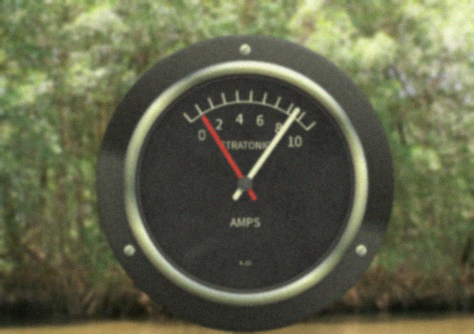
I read 8.5 A
